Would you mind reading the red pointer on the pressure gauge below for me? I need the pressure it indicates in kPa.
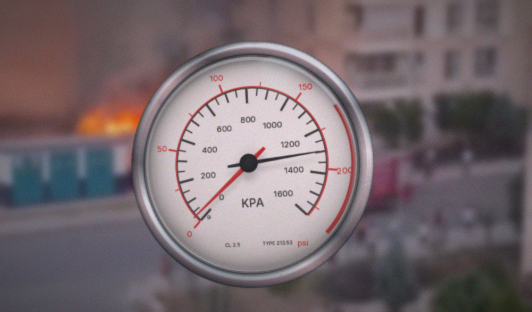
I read 25 kPa
